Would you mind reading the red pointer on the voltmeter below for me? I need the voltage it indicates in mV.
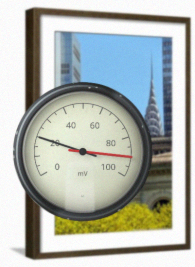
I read 90 mV
